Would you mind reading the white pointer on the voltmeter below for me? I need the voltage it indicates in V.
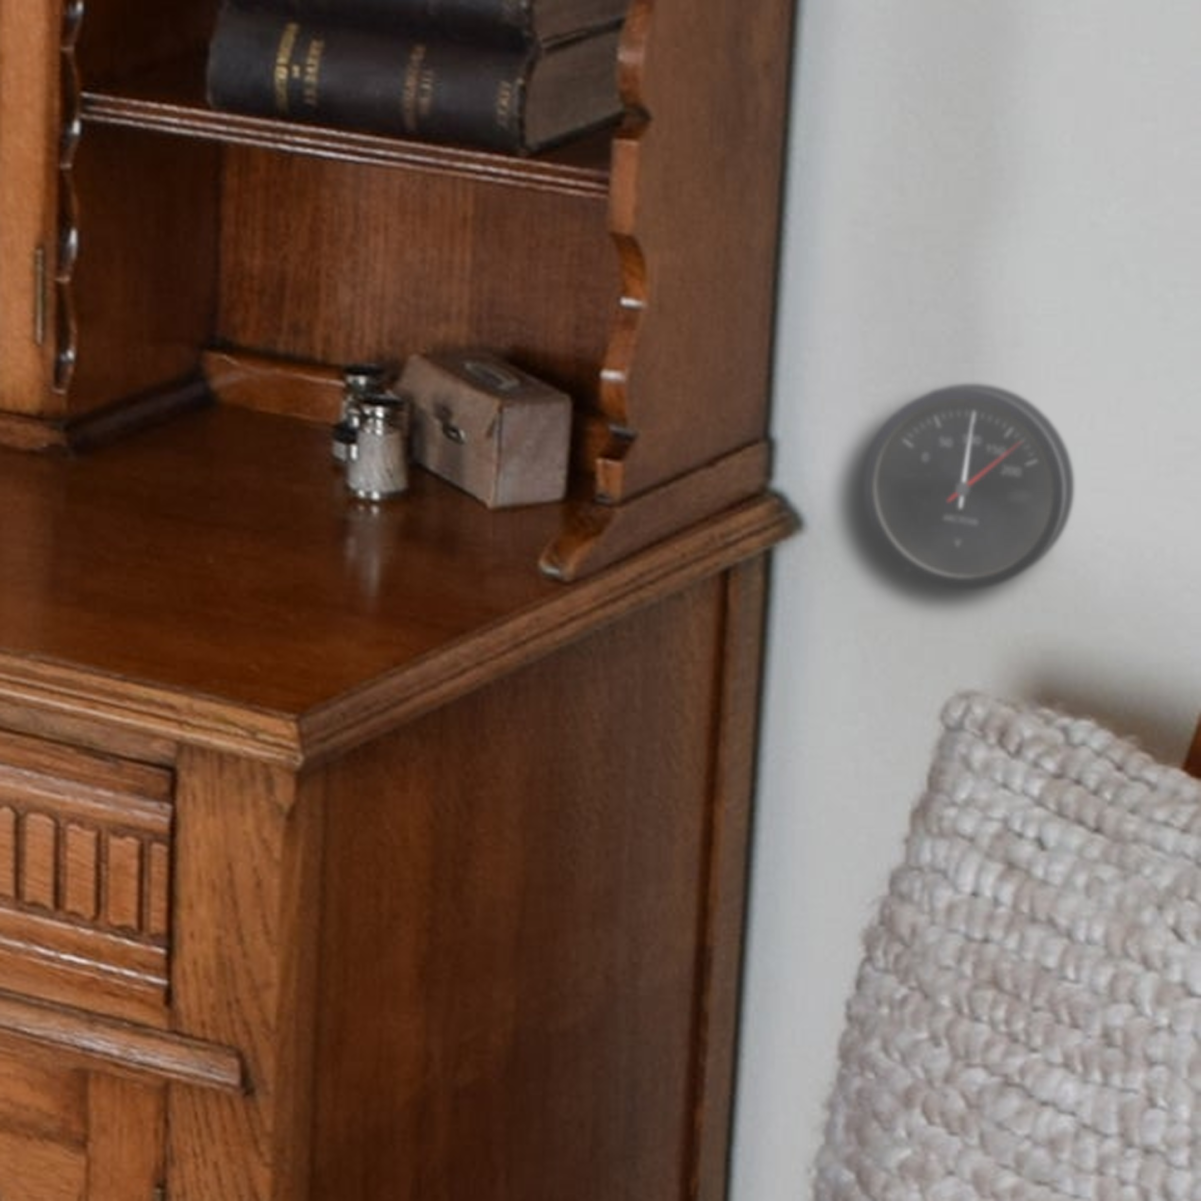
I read 100 V
